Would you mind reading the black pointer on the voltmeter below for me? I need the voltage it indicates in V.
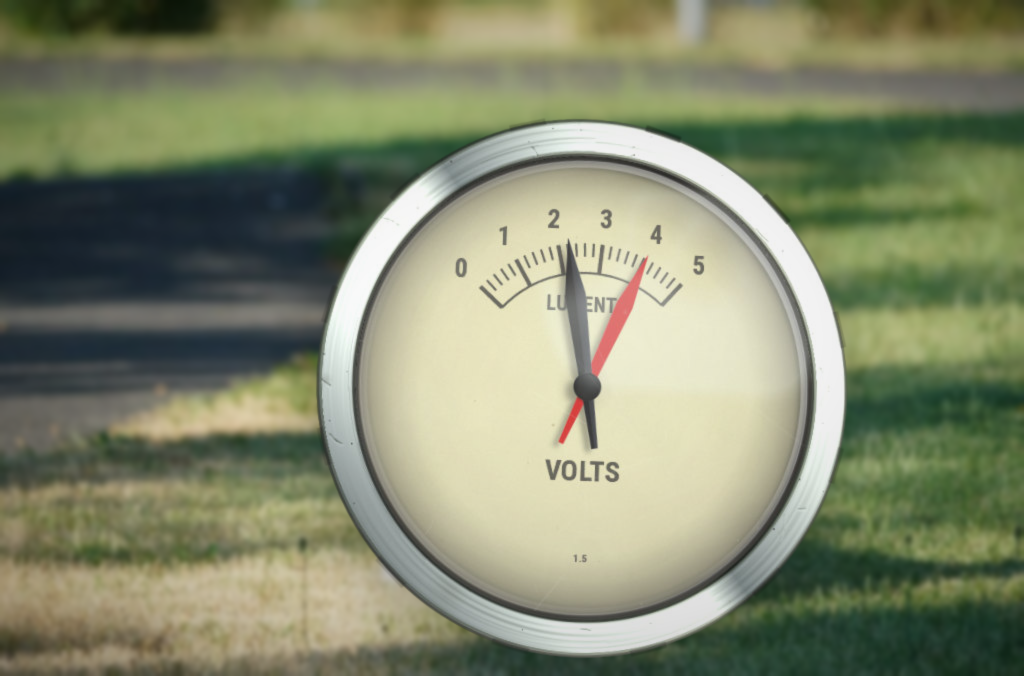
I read 2.2 V
